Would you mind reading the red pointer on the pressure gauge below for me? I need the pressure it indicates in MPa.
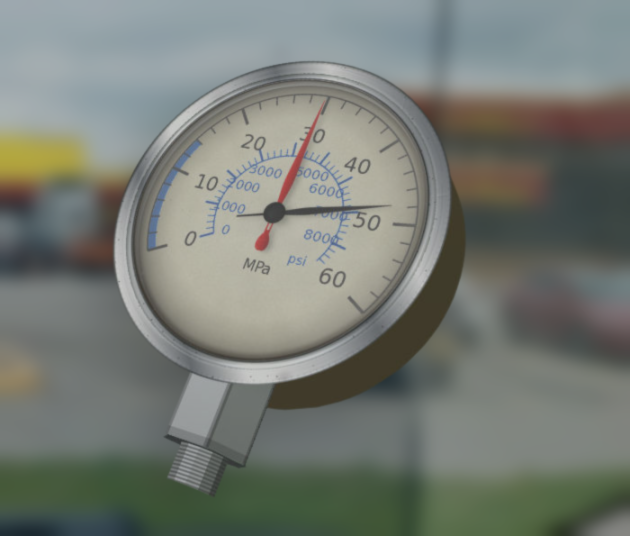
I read 30 MPa
